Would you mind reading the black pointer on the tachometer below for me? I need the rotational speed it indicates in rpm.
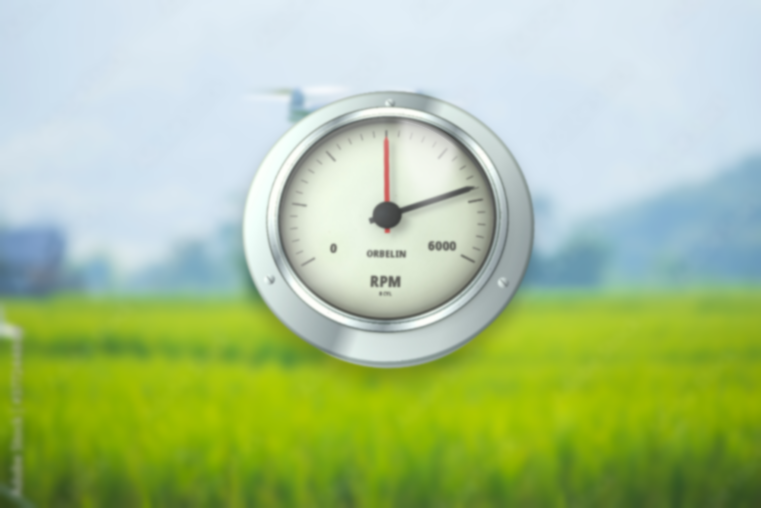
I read 4800 rpm
